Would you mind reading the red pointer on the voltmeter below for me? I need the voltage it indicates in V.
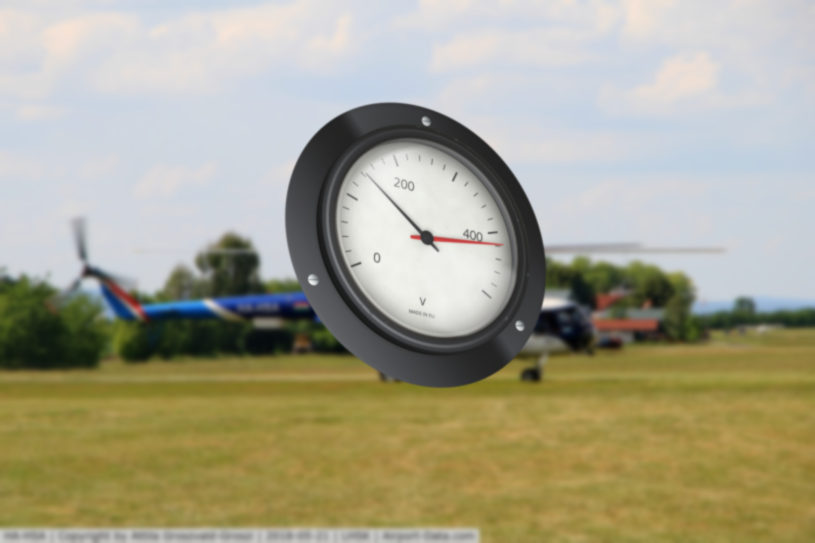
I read 420 V
